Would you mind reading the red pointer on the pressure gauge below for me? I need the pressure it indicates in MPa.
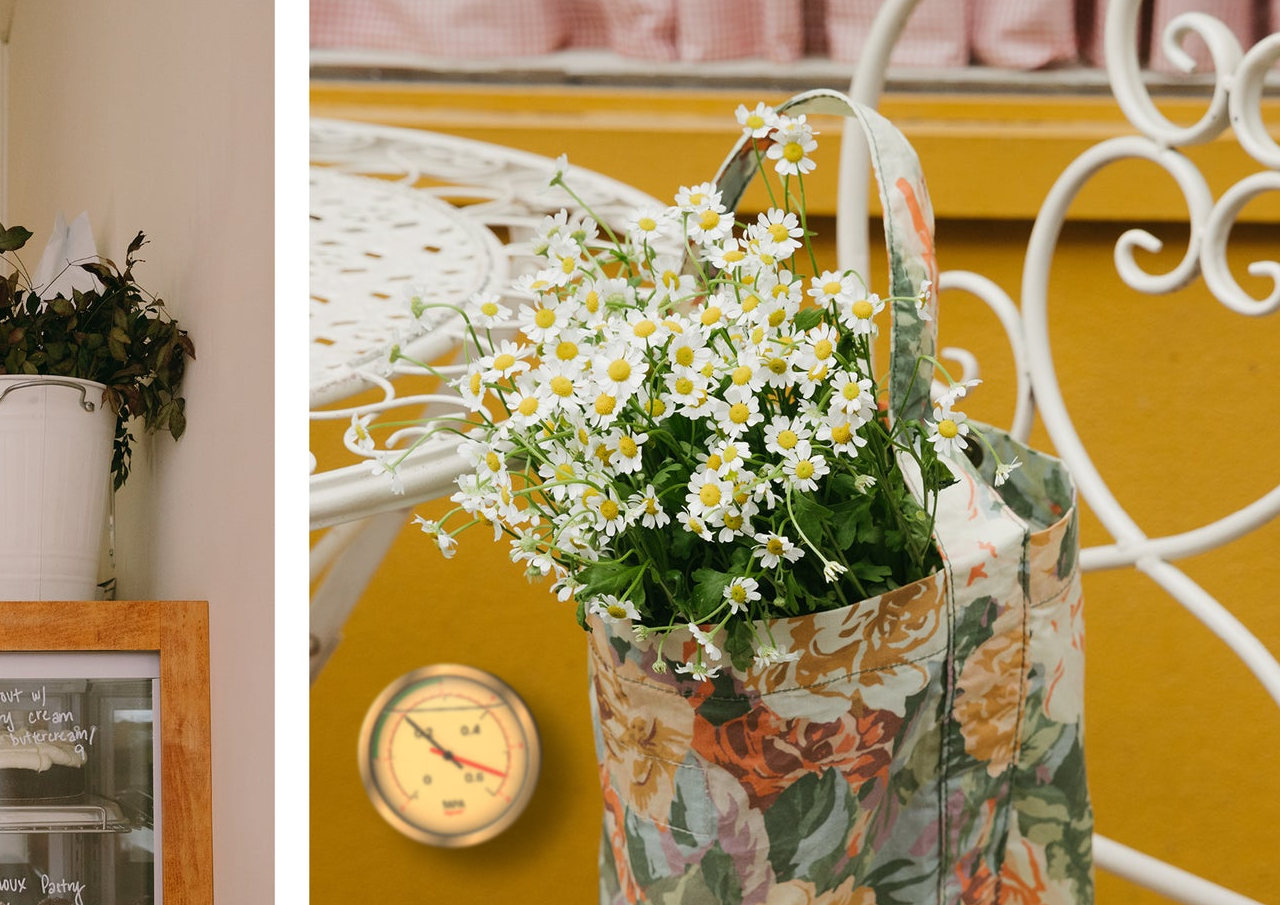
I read 0.55 MPa
